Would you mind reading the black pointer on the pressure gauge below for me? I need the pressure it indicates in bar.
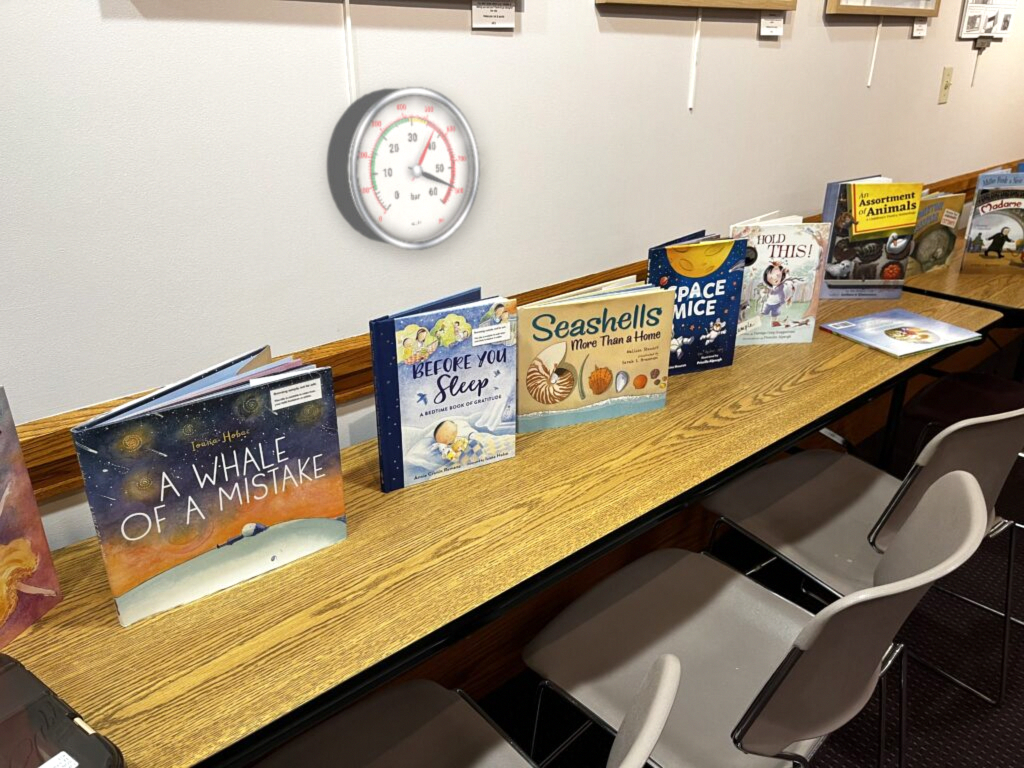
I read 55 bar
